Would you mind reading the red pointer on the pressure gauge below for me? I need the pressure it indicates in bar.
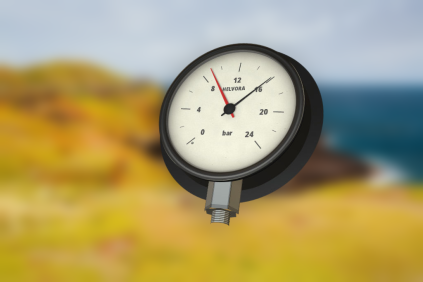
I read 9 bar
